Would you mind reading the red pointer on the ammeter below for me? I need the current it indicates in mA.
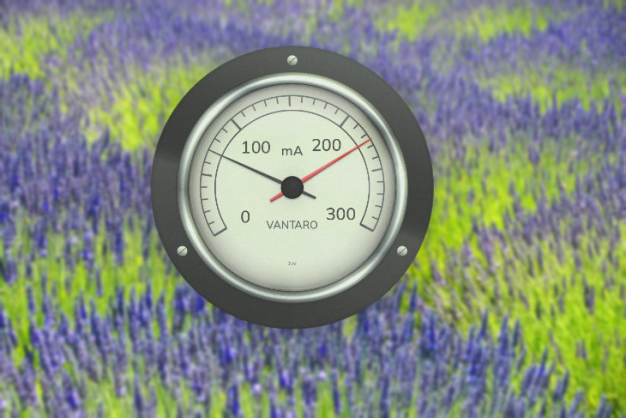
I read 225 mA
